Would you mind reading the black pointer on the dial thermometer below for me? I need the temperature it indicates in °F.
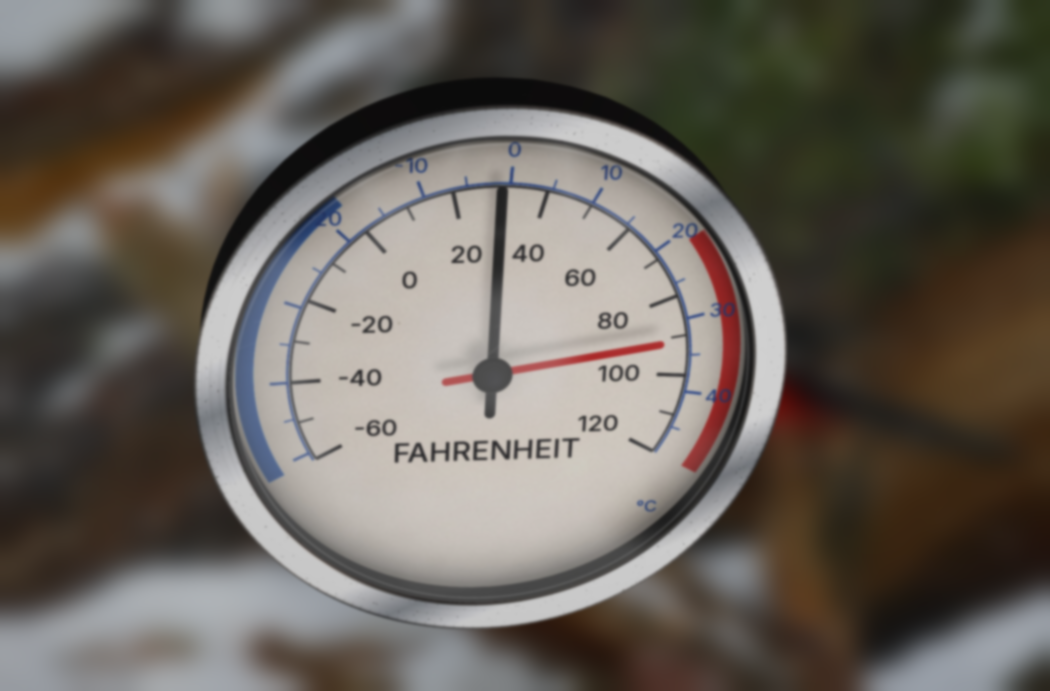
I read 30 °F
